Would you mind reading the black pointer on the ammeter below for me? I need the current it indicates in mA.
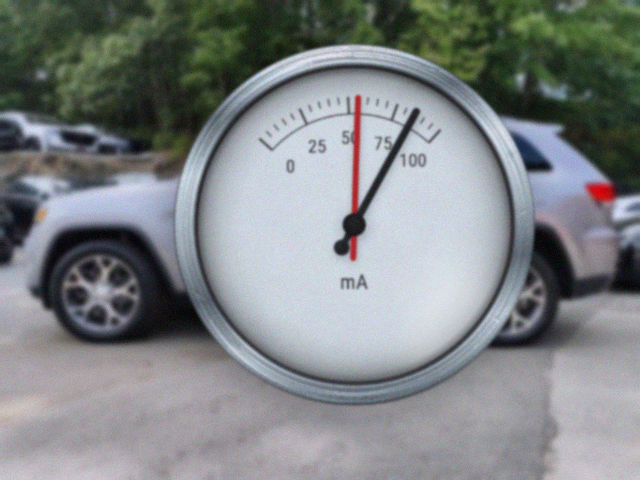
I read 85 mA
